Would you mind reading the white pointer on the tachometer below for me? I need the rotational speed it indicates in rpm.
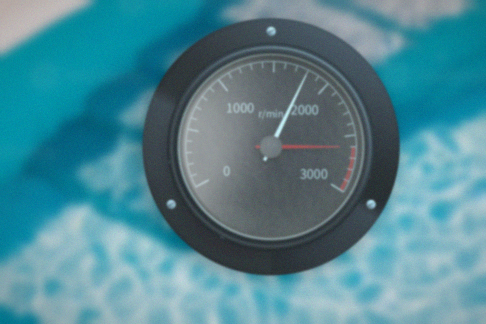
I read 1800 rpm
